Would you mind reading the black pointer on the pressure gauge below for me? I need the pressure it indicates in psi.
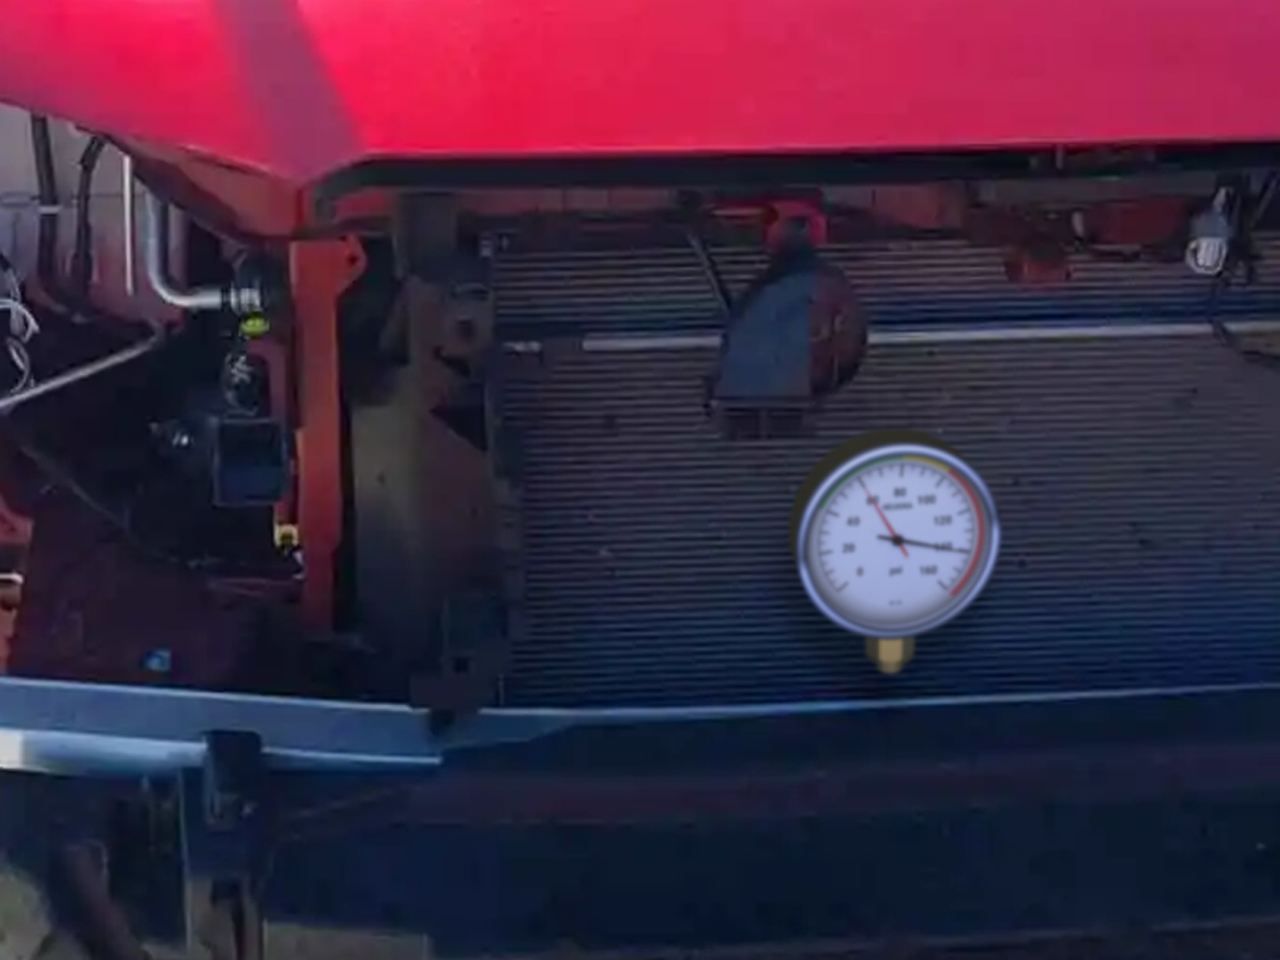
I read 140 psi
